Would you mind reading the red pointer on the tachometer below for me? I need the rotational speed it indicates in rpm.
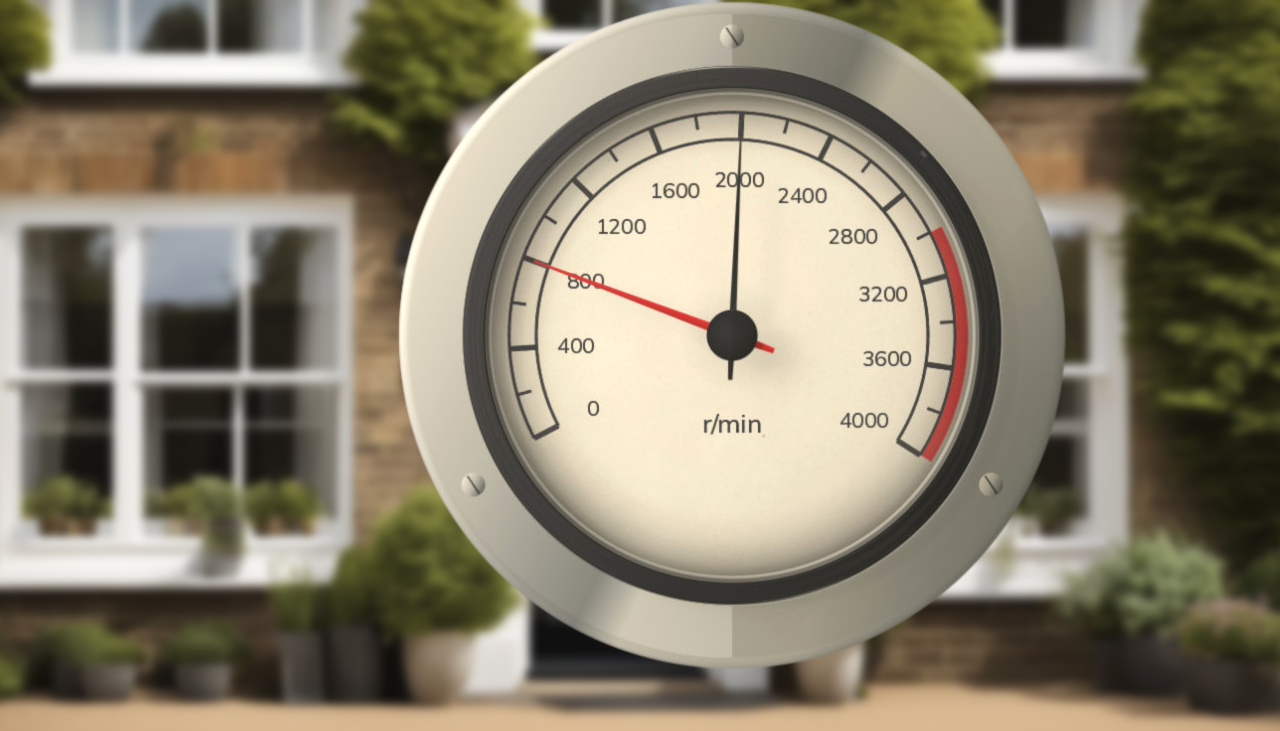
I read 800 rpm
